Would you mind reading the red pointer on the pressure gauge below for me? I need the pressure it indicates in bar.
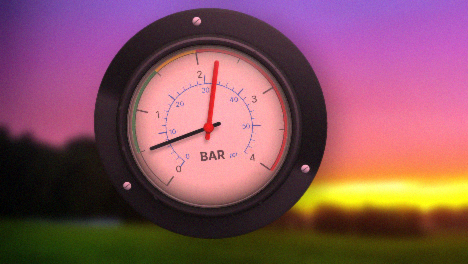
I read 2.25 bar
